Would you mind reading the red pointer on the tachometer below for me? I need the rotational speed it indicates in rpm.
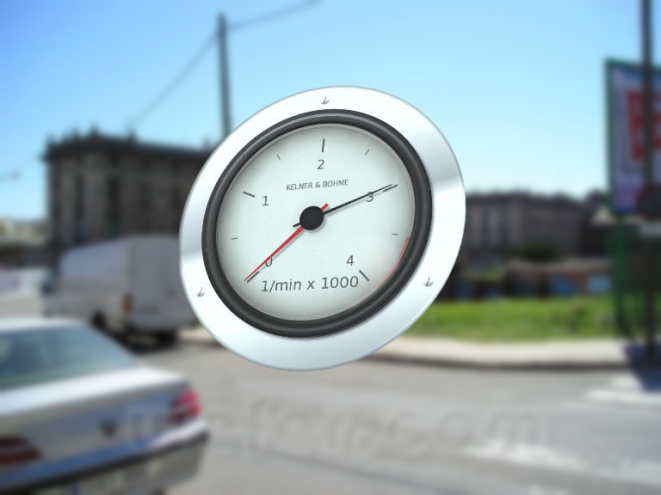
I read 0 rpm
